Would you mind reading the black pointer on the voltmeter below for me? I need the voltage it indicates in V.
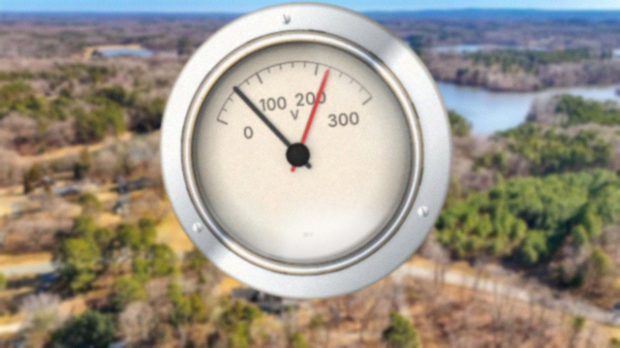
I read 60 V
